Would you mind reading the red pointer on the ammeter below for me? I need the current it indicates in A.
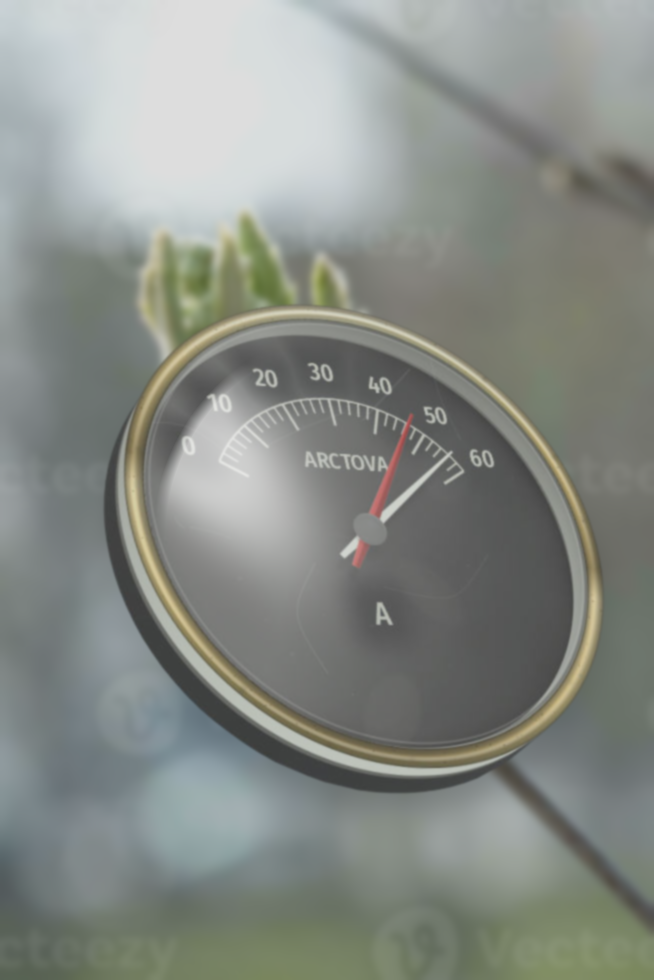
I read 46 A
